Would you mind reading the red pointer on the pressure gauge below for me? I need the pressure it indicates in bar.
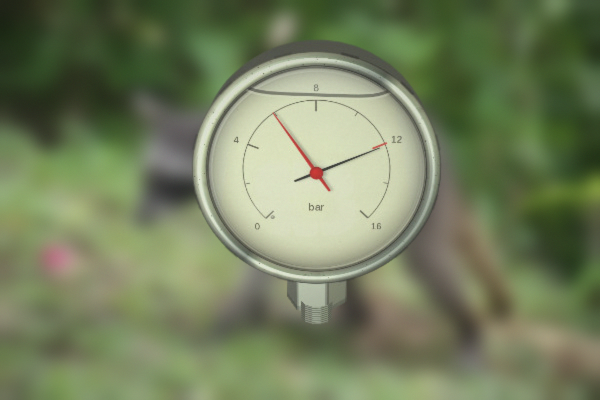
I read 6 bar
